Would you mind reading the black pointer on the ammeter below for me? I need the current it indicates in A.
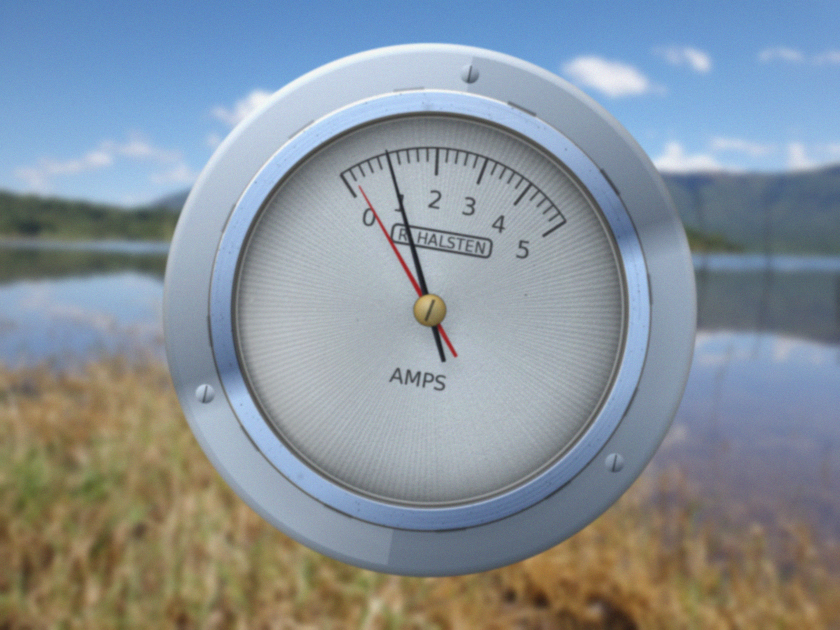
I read 1 A
